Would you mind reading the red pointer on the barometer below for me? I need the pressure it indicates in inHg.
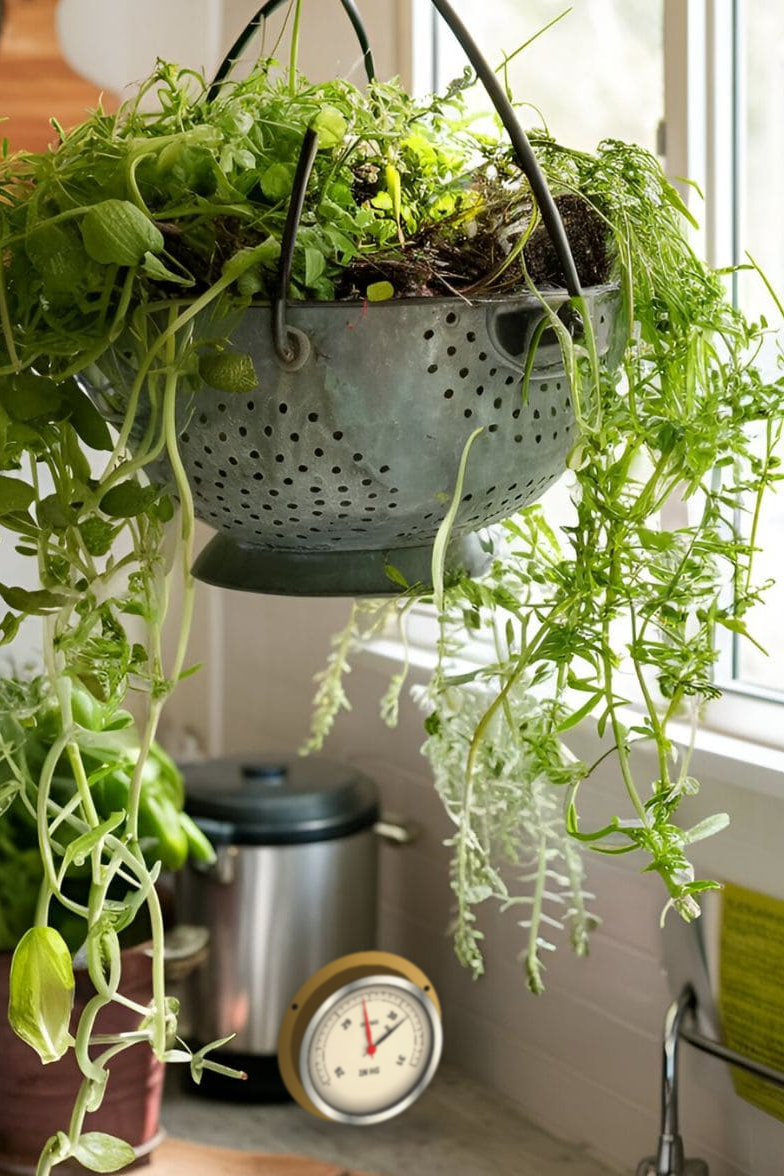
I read 29.4 inHg
